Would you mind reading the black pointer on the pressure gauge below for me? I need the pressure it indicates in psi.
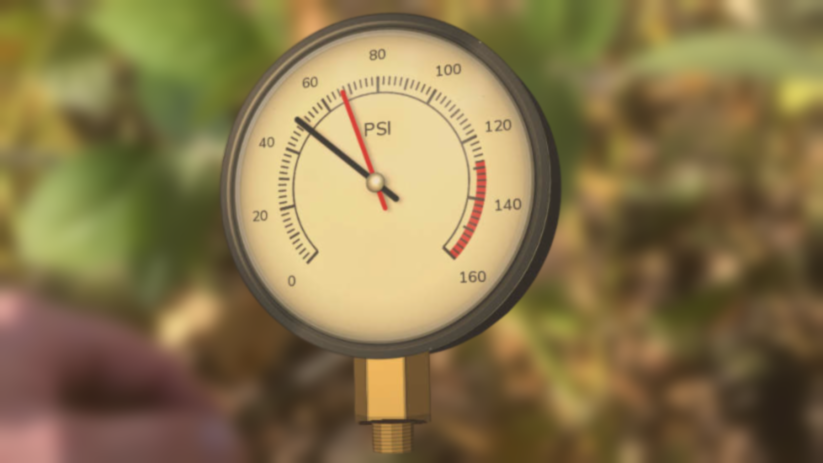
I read 50 psi
